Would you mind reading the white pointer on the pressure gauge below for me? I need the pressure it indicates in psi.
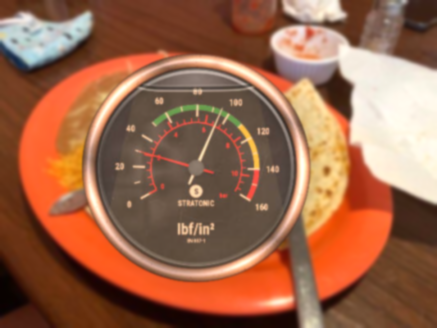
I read 95 psi
